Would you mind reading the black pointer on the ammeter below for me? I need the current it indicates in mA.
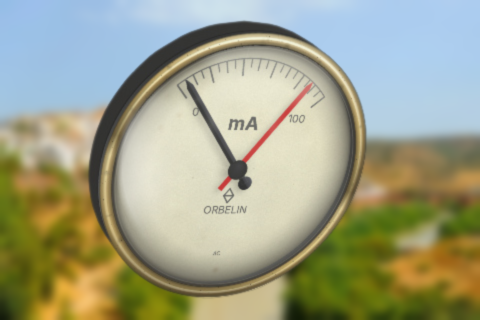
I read 5 mA
